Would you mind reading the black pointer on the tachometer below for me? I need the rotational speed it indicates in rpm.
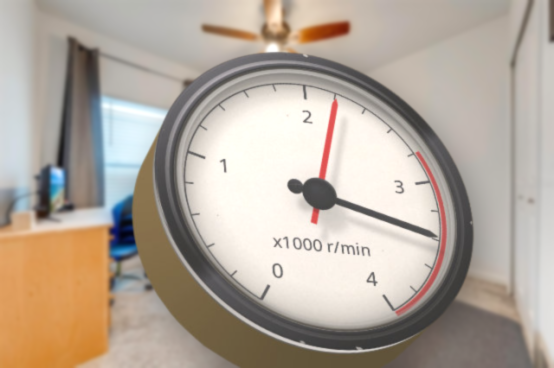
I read 3400 rpm
